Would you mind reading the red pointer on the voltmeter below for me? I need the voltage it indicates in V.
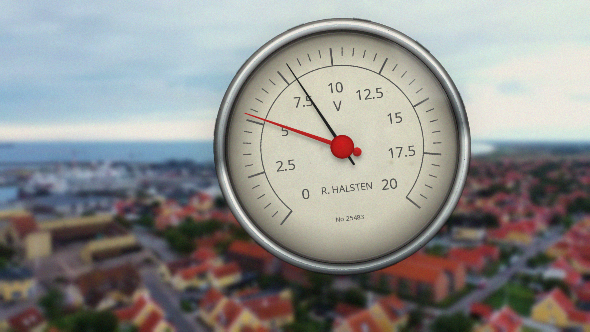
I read 5.25 V
